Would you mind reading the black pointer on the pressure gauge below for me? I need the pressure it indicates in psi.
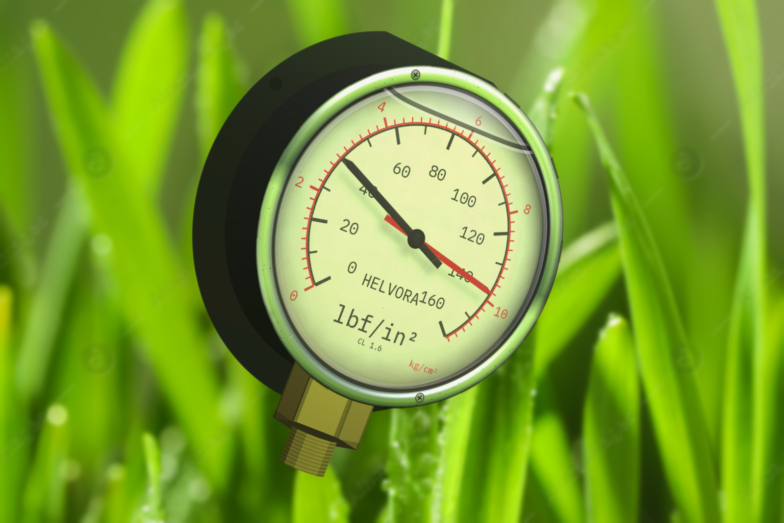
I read 40 psi
